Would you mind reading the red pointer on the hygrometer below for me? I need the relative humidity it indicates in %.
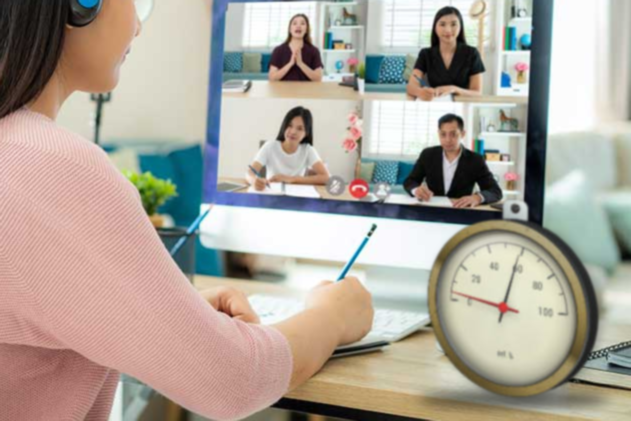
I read 5 %
